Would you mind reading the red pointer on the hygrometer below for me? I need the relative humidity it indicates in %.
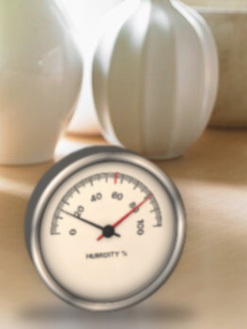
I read 80 %
